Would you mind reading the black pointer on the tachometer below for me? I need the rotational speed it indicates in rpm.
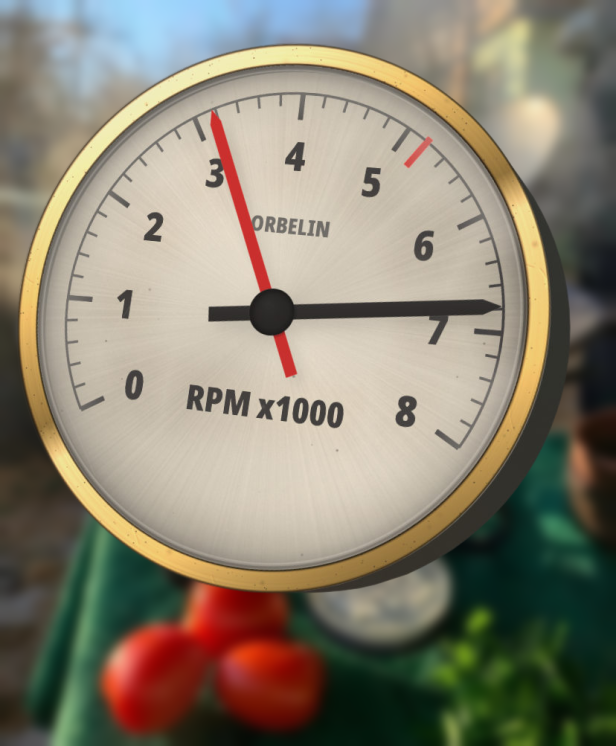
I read 6800 rpm
